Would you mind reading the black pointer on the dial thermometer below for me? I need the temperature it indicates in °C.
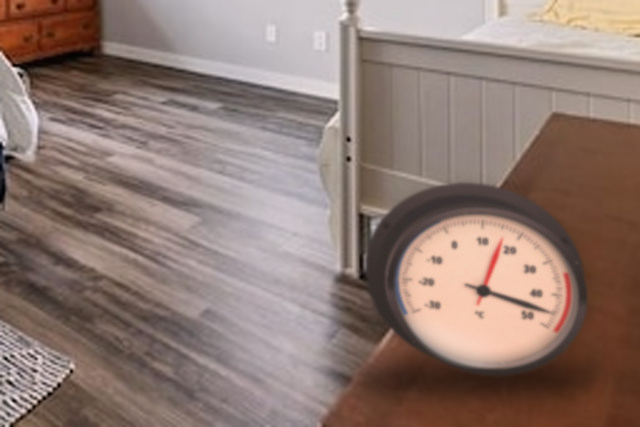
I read 45 °C
